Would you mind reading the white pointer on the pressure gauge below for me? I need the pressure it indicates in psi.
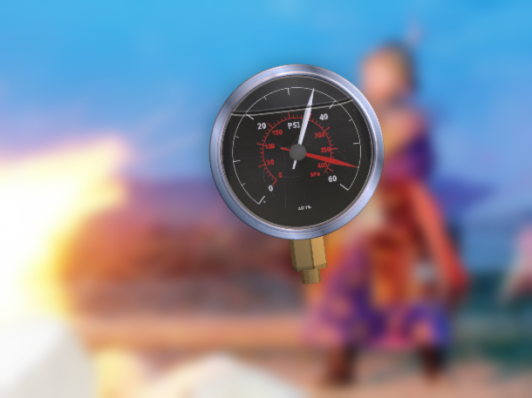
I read 35 psi
